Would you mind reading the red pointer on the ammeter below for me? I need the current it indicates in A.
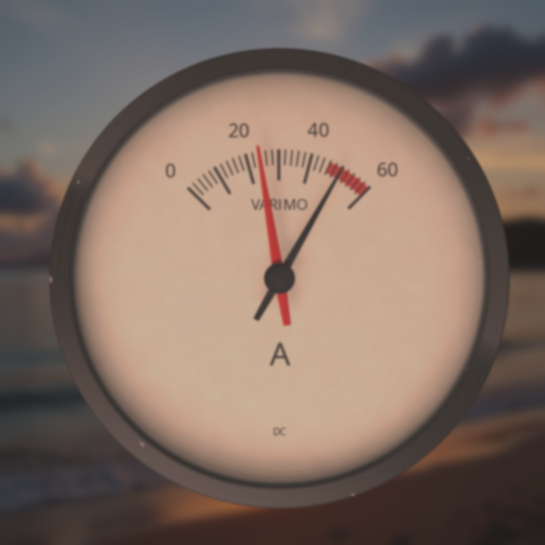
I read 24 A
